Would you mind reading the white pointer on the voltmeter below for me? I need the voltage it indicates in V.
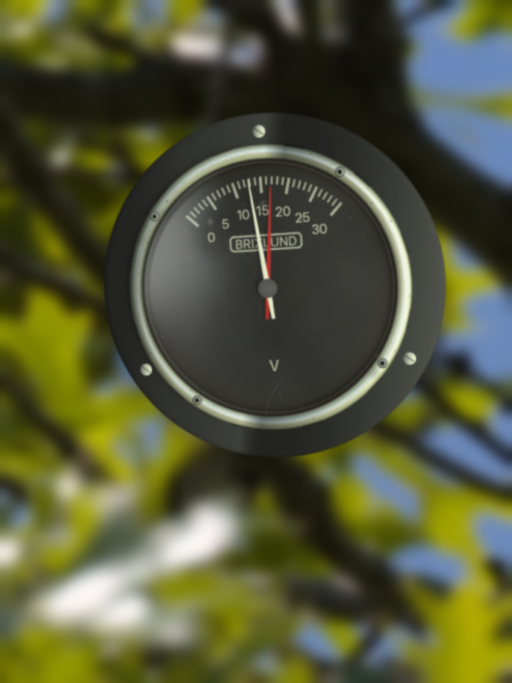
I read 13 V
